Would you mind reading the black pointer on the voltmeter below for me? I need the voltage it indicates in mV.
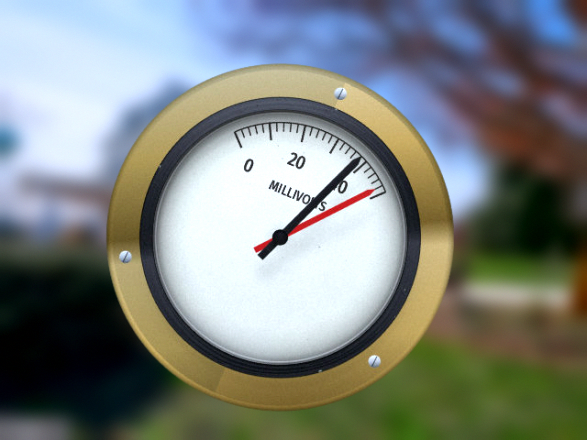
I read 38 mV
